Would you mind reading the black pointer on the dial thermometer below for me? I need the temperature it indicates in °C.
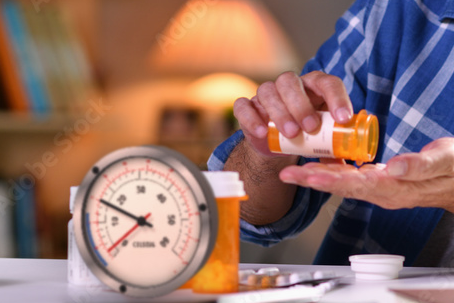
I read 16 °C
